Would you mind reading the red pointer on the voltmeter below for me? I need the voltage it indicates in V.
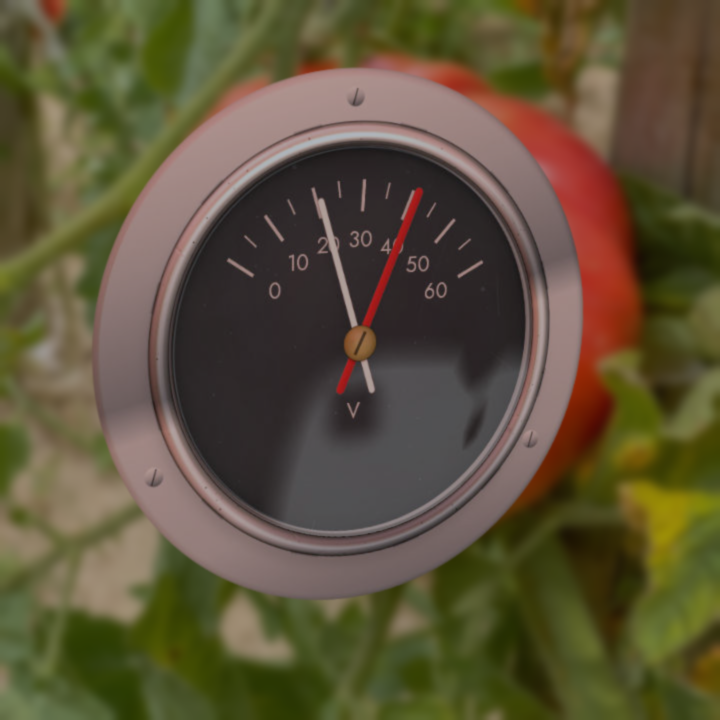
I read 40 V
